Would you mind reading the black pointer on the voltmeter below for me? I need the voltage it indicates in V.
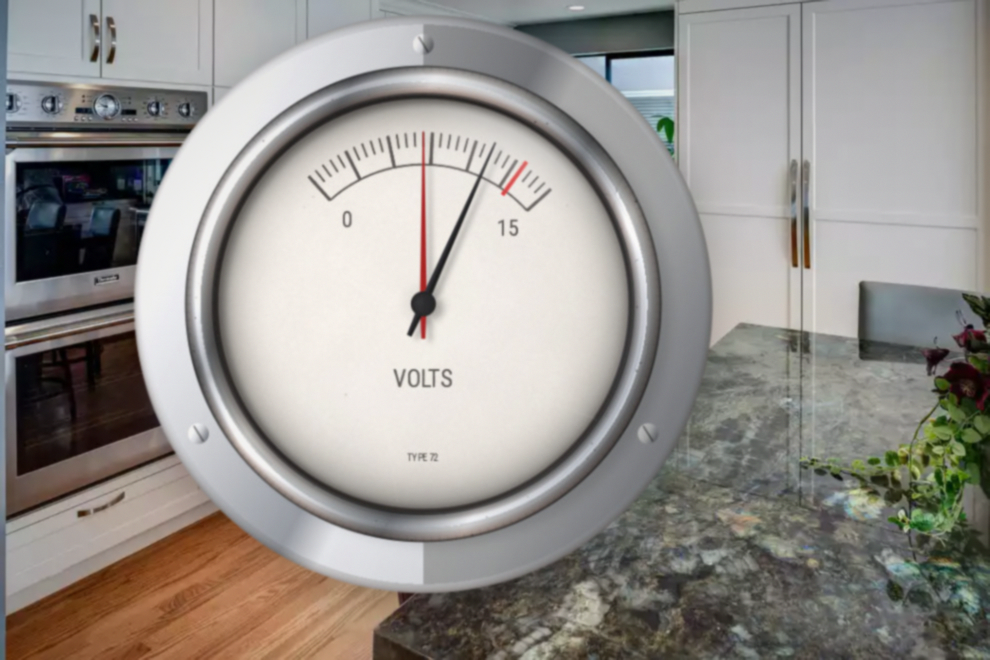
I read 11 V
